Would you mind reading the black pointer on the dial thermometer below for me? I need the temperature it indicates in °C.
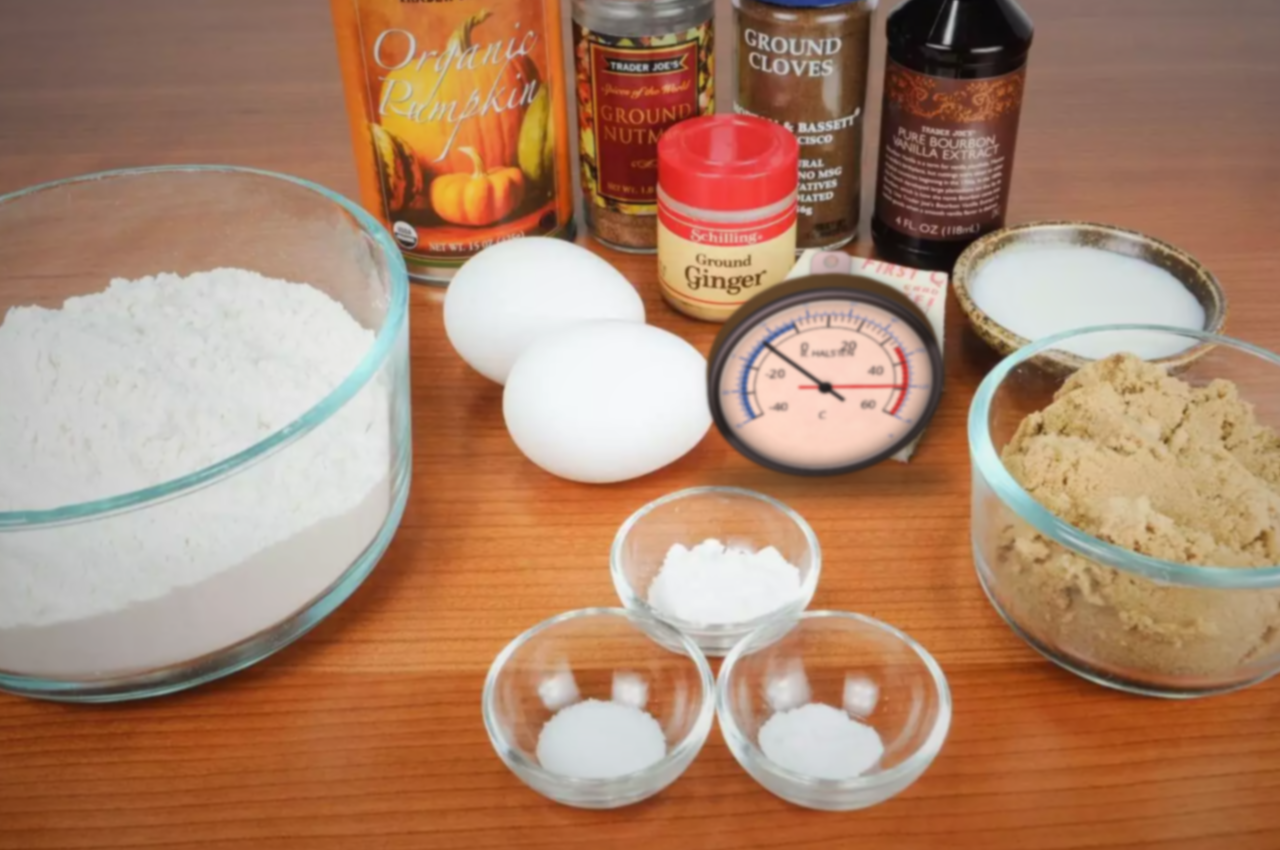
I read -10 °C
